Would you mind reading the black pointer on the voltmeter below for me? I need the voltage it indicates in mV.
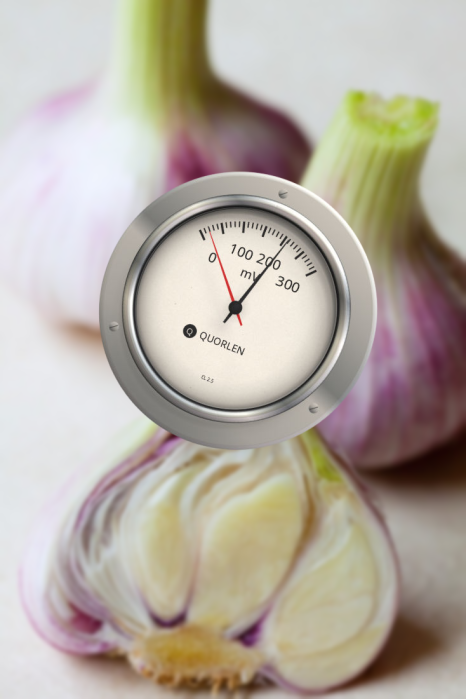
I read 210 mV
